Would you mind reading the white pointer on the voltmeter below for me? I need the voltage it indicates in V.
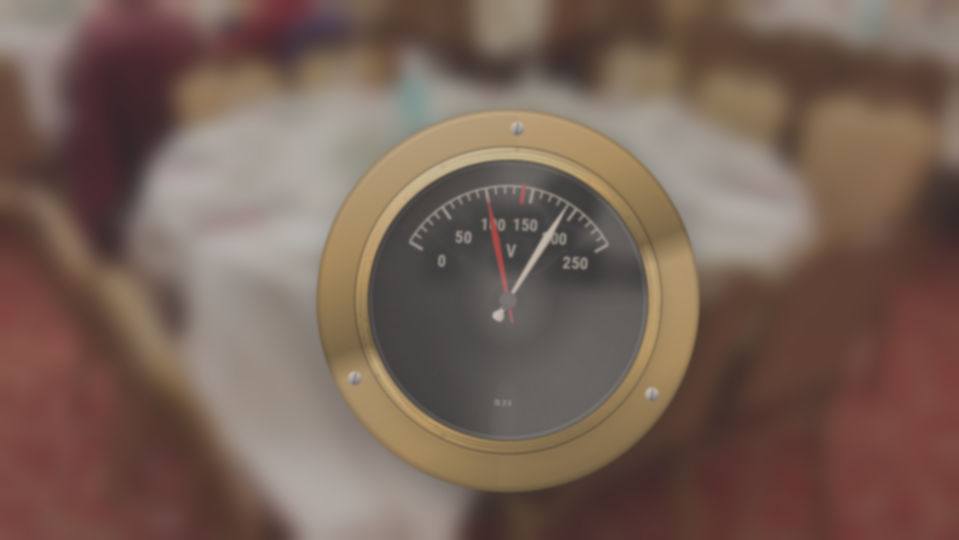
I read 190 V
